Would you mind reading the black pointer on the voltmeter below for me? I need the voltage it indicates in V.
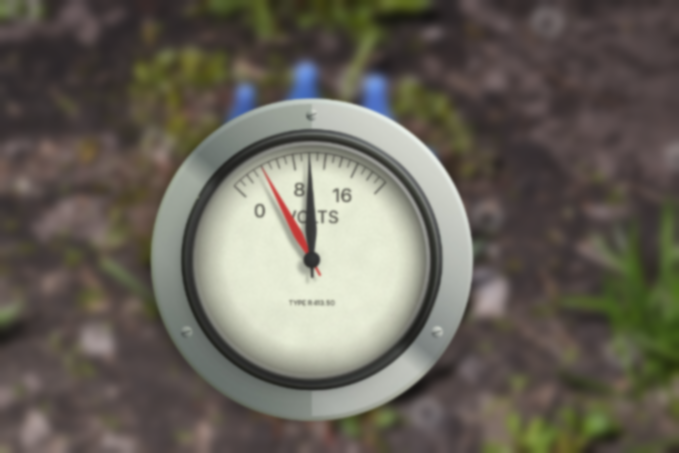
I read 10 V
